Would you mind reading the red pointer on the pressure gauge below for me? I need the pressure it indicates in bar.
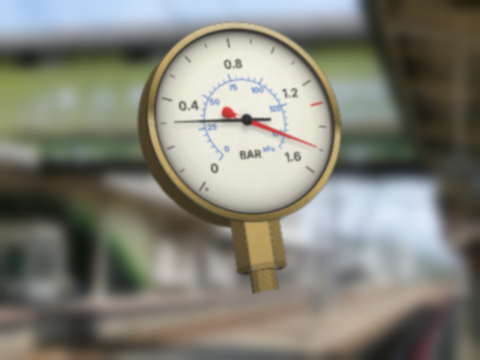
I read 1.5 bar
